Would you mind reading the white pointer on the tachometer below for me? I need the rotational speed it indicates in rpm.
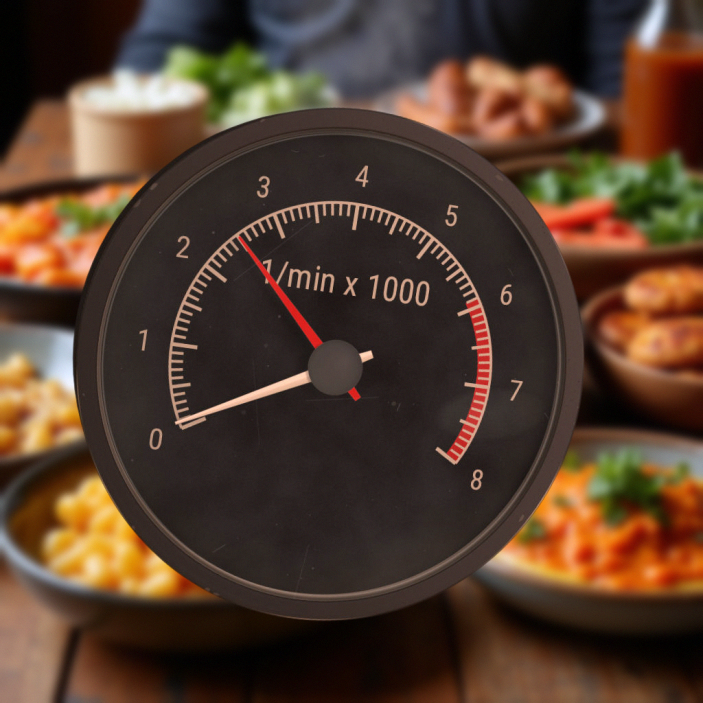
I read 100 rpm
